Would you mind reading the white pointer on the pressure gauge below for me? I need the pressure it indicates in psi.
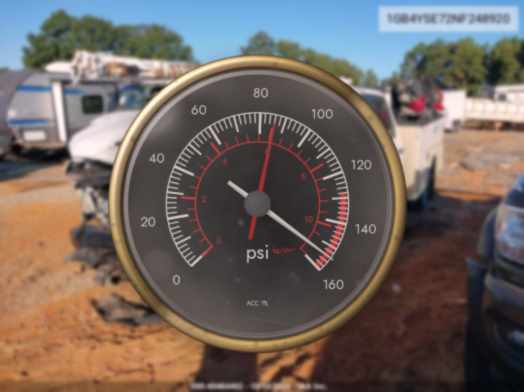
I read 154 psi
